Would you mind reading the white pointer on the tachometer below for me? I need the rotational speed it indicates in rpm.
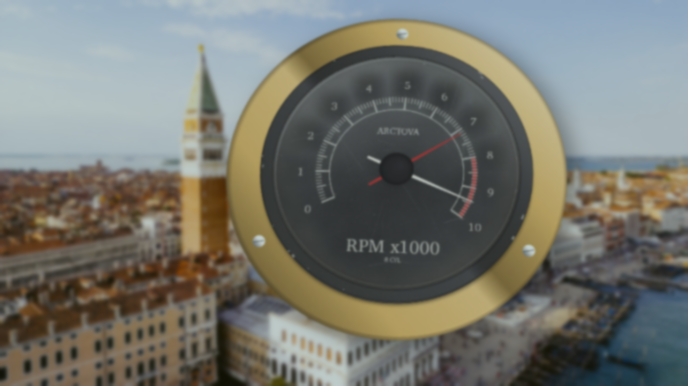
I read 9500 rpm
